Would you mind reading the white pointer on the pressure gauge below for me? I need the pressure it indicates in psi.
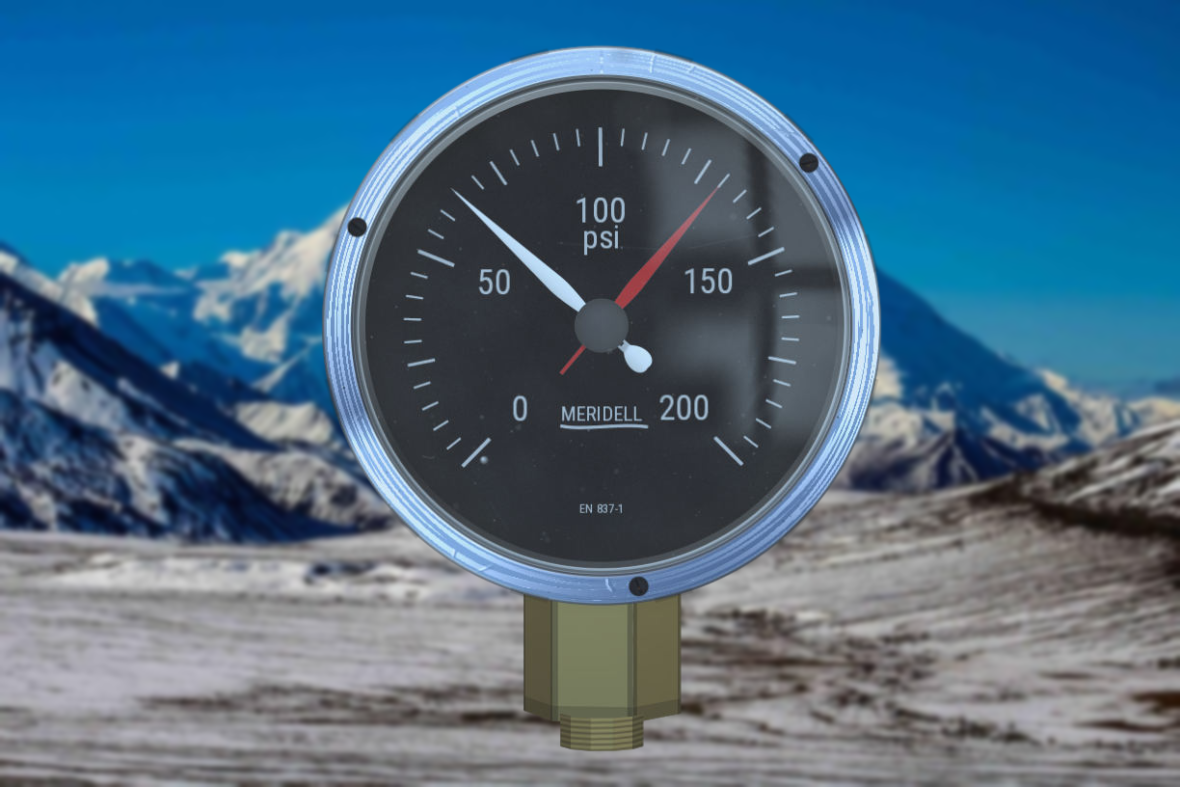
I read 65 psi
